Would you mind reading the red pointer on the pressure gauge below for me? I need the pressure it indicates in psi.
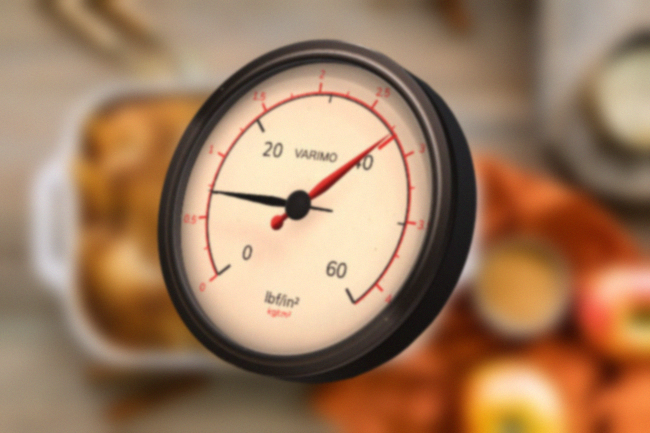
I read 40 psi
